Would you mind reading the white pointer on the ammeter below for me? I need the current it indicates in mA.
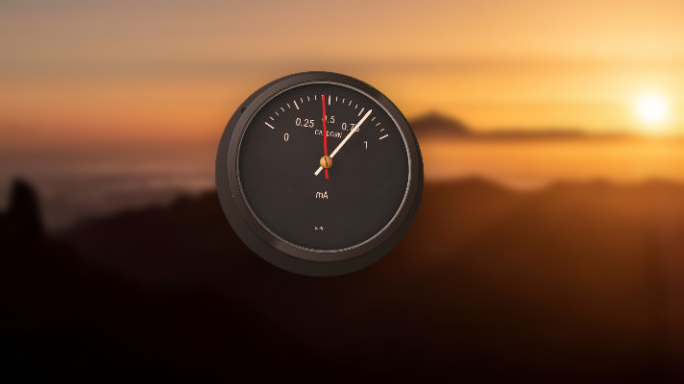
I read 0.8 mA
